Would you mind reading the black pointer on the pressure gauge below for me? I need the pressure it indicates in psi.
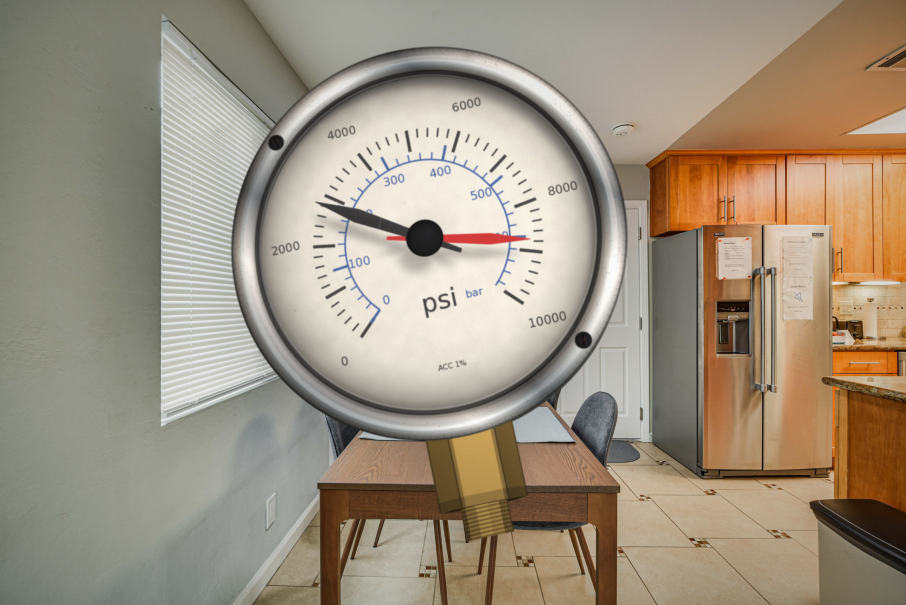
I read 2800 psi
